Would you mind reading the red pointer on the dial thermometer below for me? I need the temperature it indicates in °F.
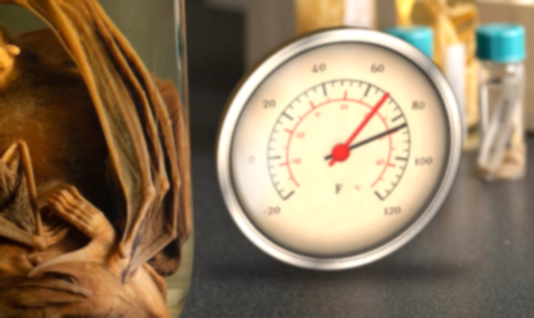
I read 68 °F
